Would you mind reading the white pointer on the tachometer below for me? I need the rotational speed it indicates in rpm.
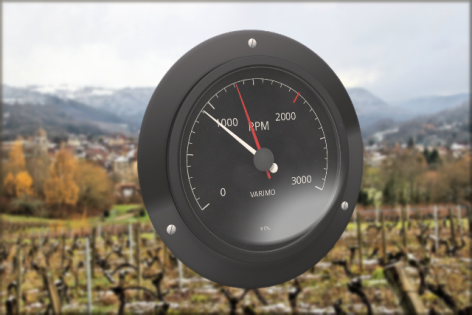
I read 900 rpm
